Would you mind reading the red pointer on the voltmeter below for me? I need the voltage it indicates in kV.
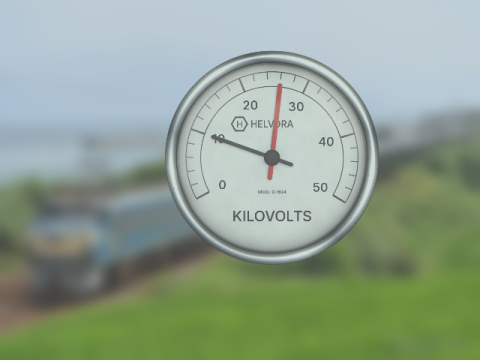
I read 26 kV
